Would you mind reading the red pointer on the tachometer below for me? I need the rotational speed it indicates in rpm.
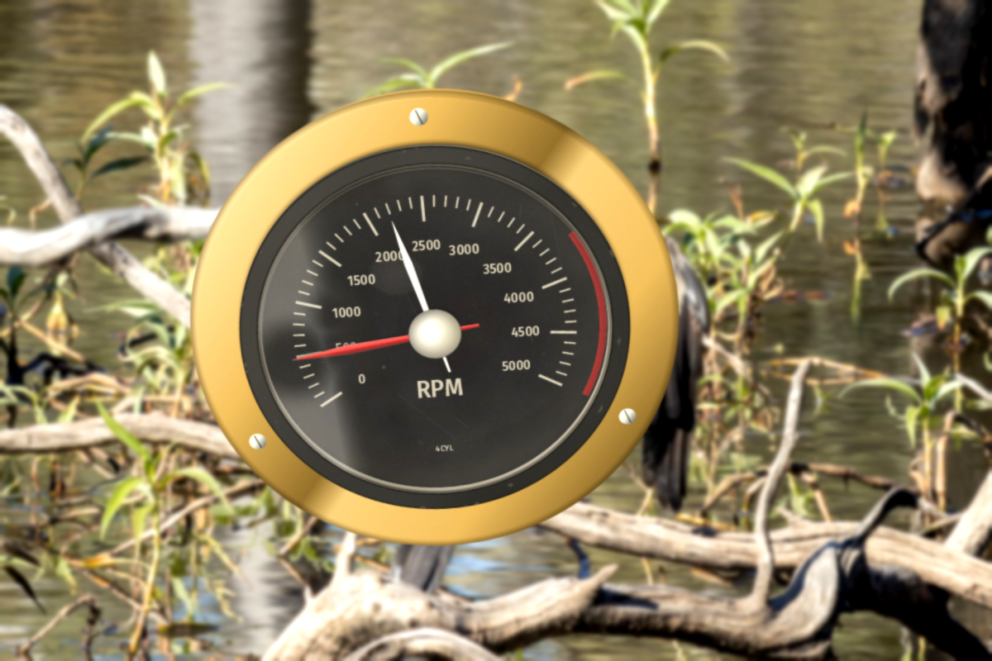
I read 500 rpm
